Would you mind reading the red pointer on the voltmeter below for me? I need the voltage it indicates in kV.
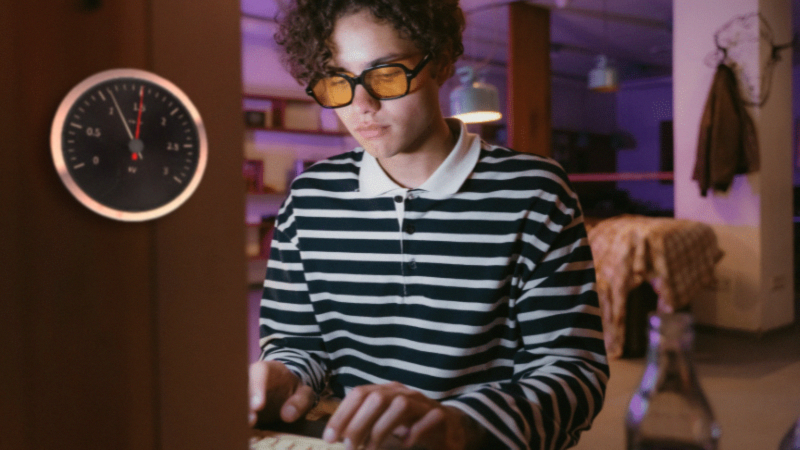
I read 1.5 kV
